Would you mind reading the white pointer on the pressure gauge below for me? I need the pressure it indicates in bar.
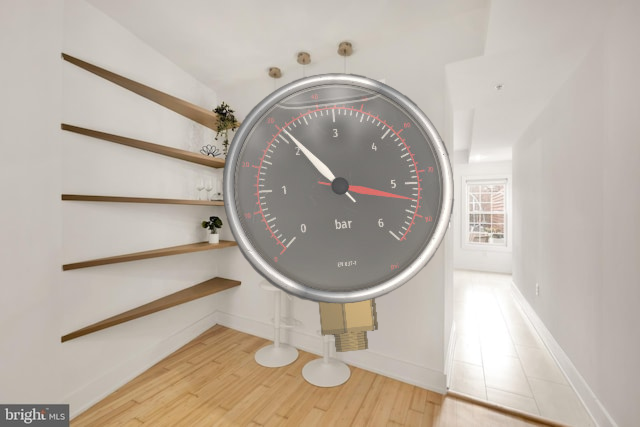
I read 2.1 bar
